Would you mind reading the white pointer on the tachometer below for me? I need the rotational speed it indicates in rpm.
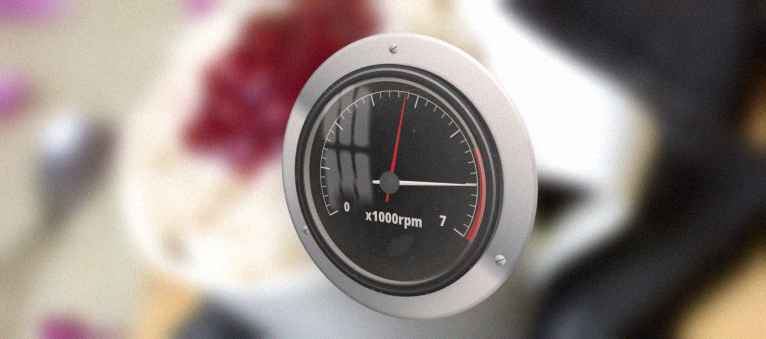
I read 6000 rpm
